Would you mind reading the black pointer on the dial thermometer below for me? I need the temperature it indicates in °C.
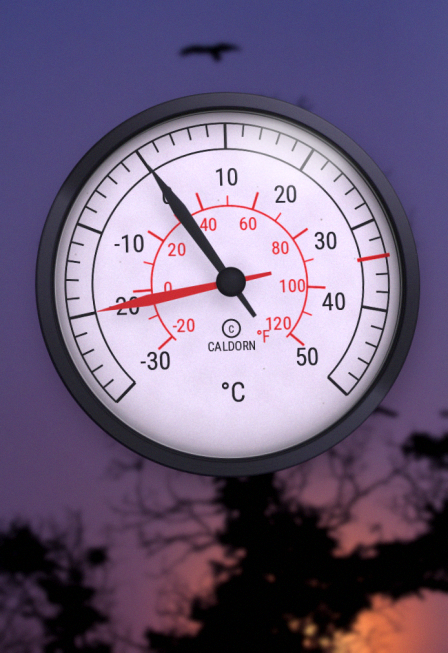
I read 0 °C
